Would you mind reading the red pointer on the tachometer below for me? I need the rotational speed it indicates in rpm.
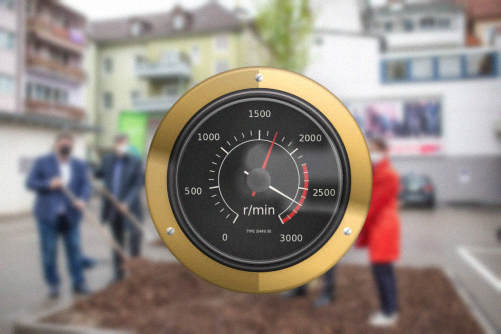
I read 1700 rpm
